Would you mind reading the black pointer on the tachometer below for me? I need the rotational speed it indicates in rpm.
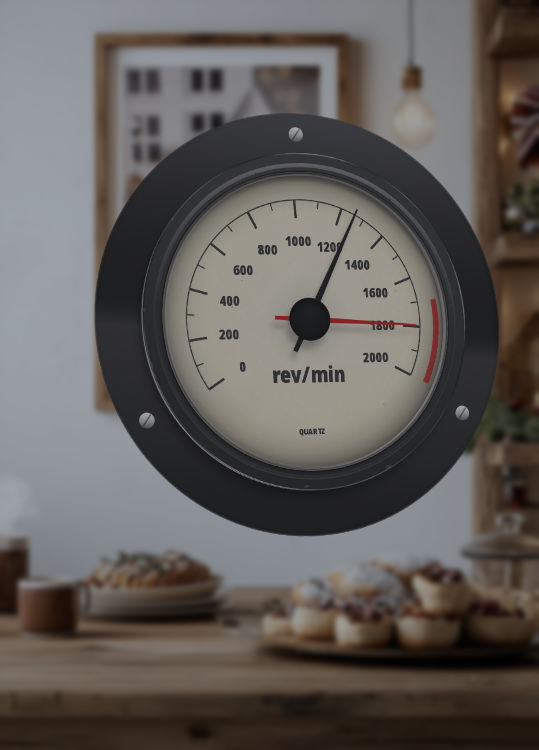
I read 1250 rpm
